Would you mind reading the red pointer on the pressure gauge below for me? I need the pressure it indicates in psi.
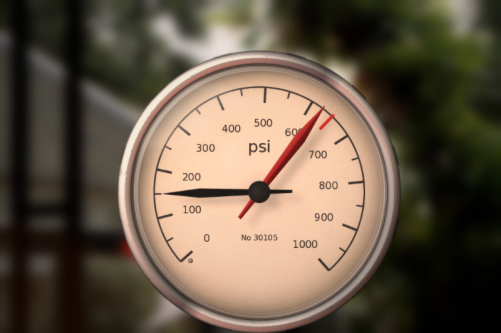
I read 625 psi
